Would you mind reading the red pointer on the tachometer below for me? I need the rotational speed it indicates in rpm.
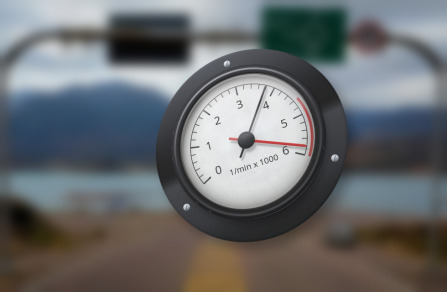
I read 5800 rpm
